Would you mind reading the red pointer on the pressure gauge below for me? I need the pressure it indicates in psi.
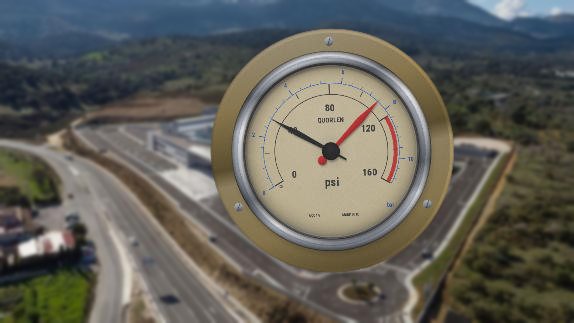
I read 110 psi
